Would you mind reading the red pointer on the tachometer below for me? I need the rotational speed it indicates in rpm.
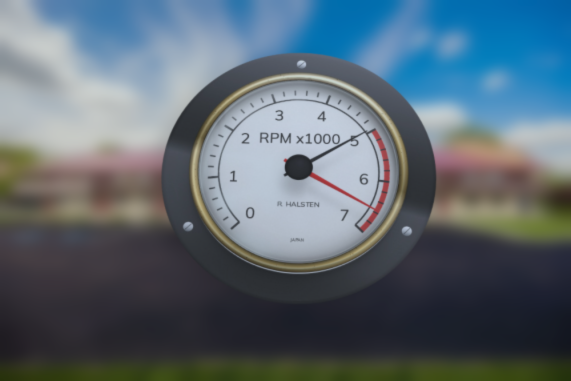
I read 6600 rpm
